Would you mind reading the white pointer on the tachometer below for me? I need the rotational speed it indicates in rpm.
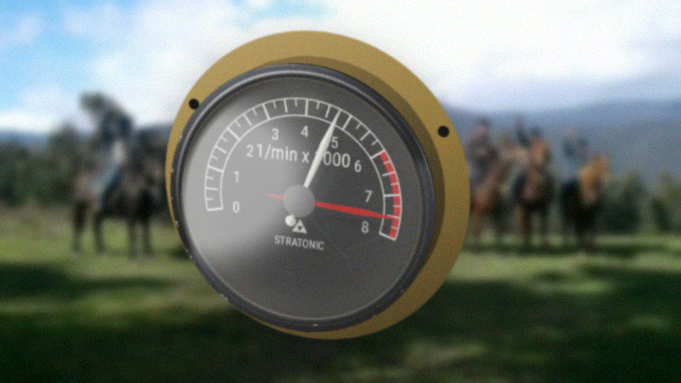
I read 4750 rpm
